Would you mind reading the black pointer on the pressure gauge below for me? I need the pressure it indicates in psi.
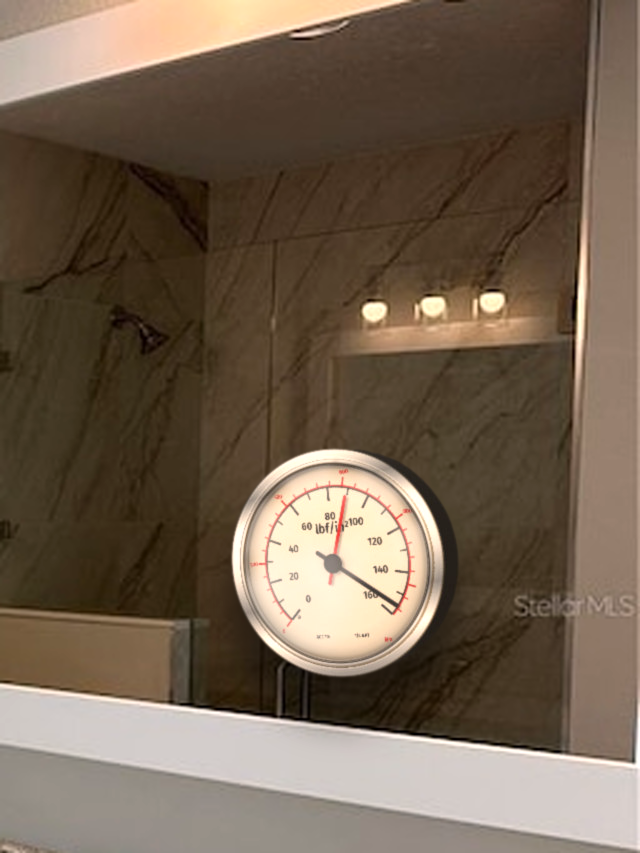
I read 155 psi
